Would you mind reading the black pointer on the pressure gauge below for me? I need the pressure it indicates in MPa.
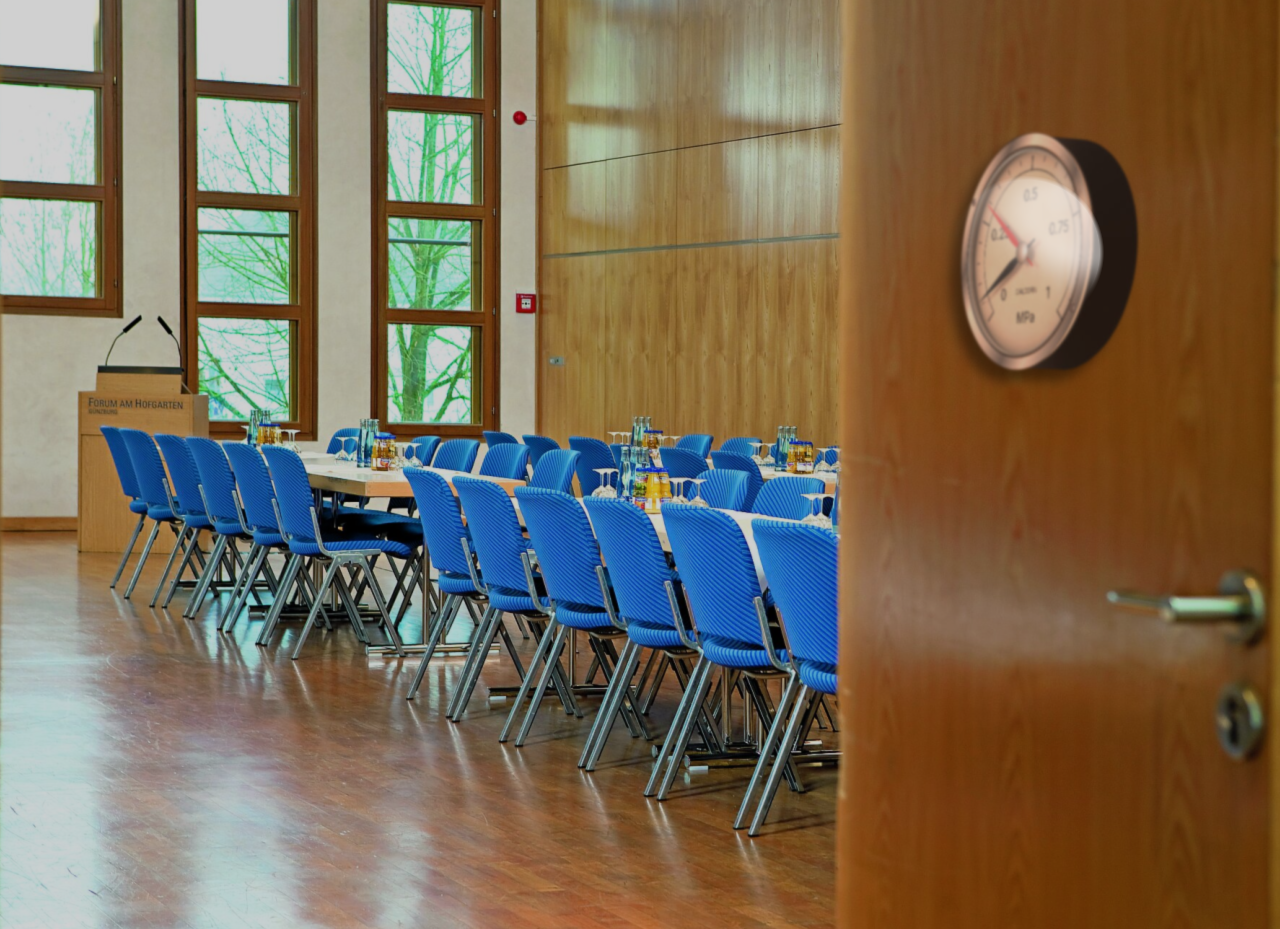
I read 0.05 MPa
